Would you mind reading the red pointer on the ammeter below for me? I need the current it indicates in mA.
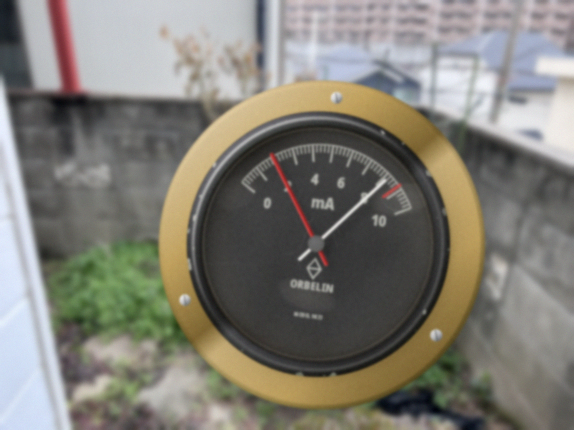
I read 2 mA
